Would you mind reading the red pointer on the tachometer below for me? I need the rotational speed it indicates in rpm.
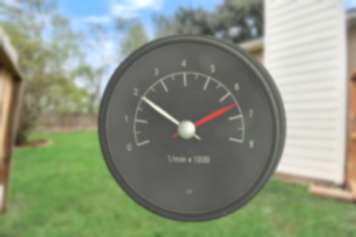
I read 6500 rpm
